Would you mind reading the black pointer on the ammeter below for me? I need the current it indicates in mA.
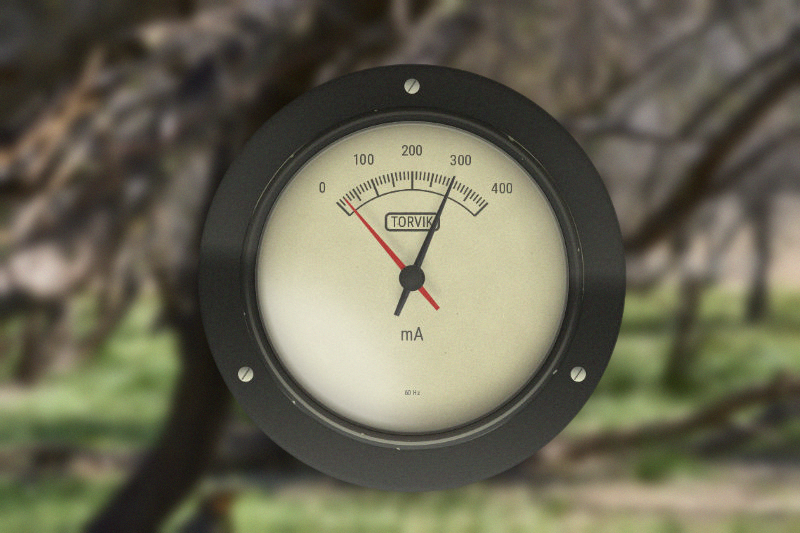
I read 300 mA
